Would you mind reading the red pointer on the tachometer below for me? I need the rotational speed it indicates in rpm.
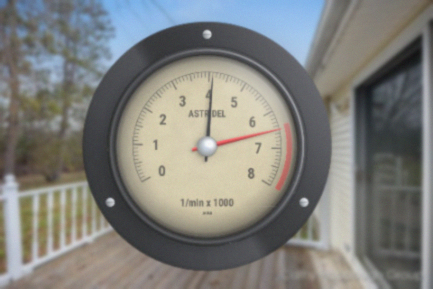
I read 6500 rpm
